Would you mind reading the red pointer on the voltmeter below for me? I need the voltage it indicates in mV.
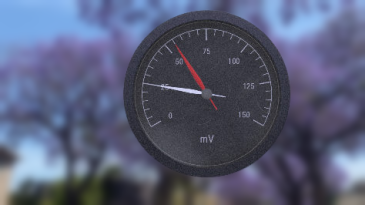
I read 55 mV
